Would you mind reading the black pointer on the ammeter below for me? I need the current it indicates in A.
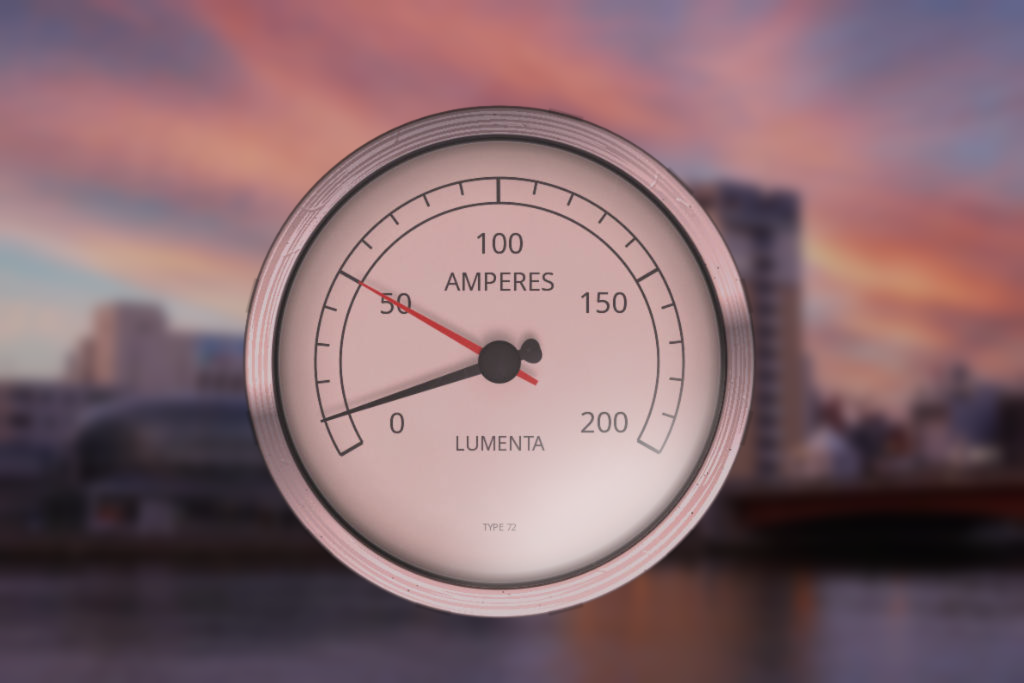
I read 10 A
